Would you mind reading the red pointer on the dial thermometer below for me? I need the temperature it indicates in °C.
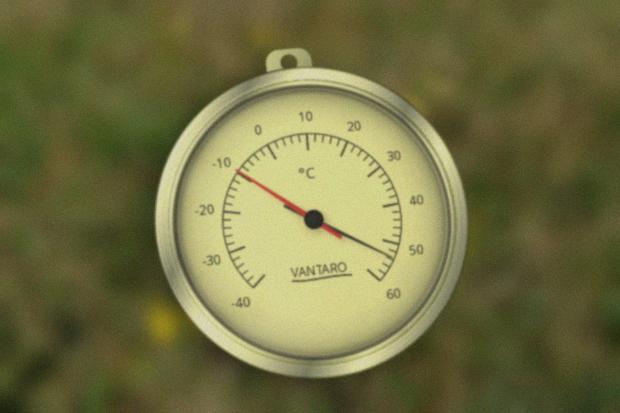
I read -10 °C
